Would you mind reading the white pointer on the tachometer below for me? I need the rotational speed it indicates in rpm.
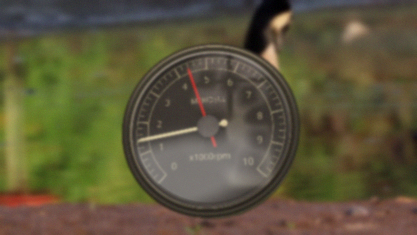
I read 1400 rpm
